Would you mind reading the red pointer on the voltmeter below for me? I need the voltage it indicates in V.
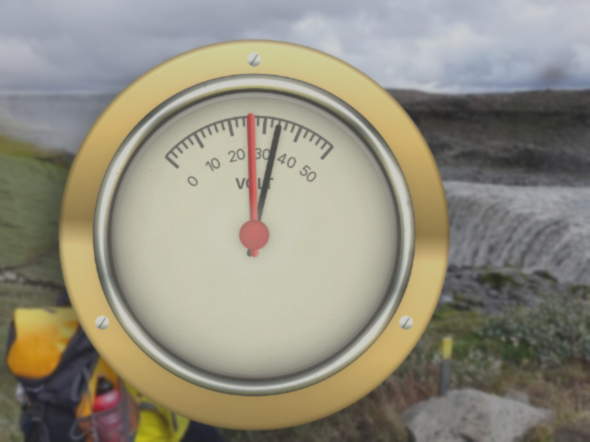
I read 26 V
